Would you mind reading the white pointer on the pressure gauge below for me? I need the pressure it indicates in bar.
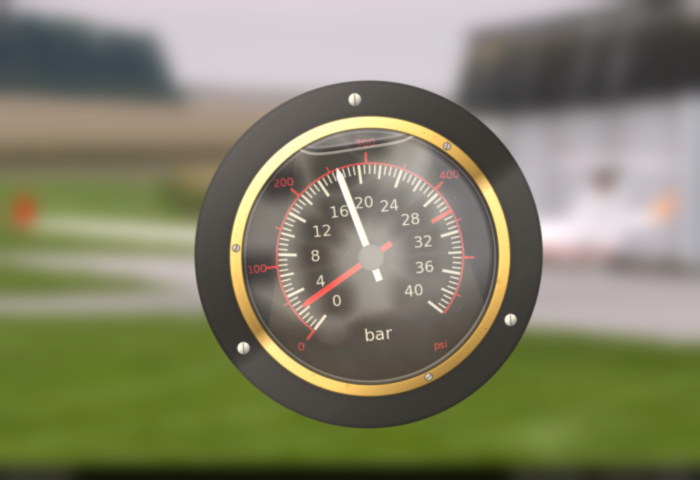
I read 18 bar
